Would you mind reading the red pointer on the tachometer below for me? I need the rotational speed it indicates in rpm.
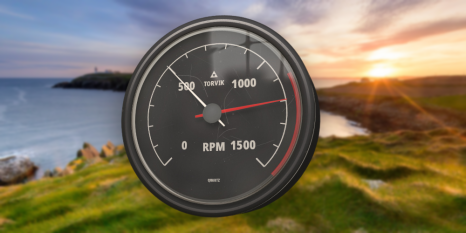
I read 1200 rpm
